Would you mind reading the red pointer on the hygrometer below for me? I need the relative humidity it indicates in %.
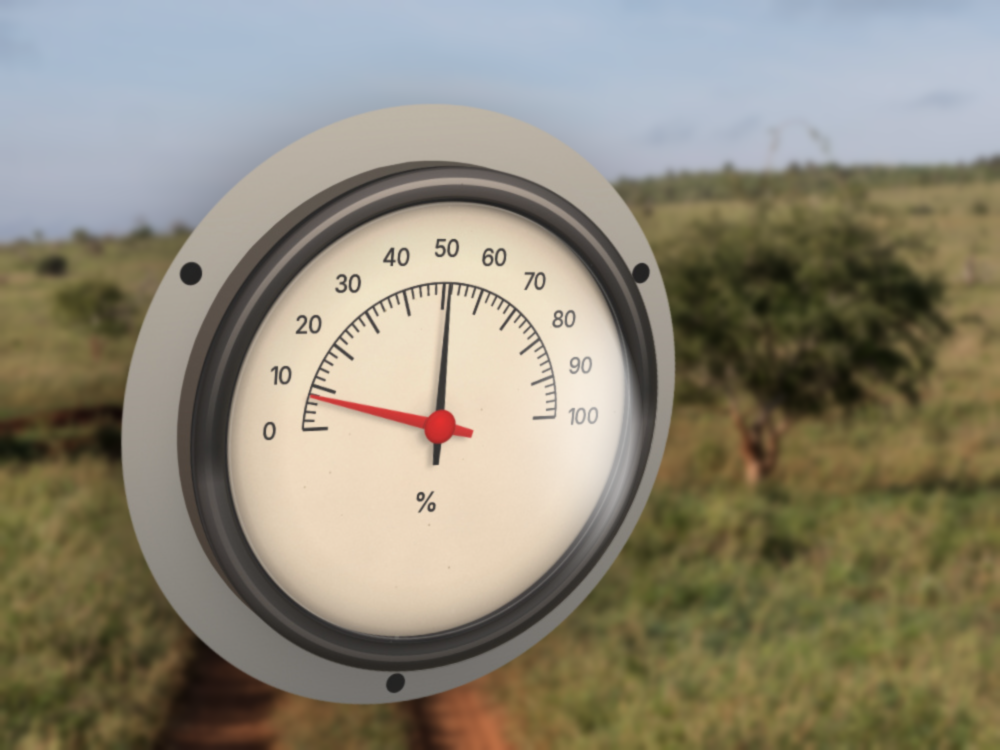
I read 8 %
